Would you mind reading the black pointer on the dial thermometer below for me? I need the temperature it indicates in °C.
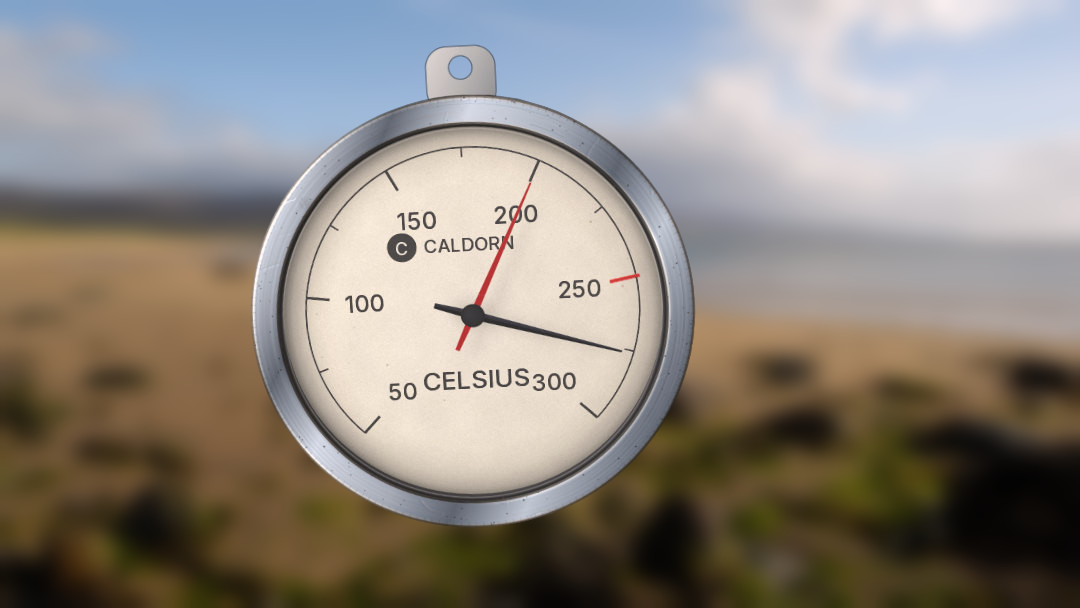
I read 275 °C
